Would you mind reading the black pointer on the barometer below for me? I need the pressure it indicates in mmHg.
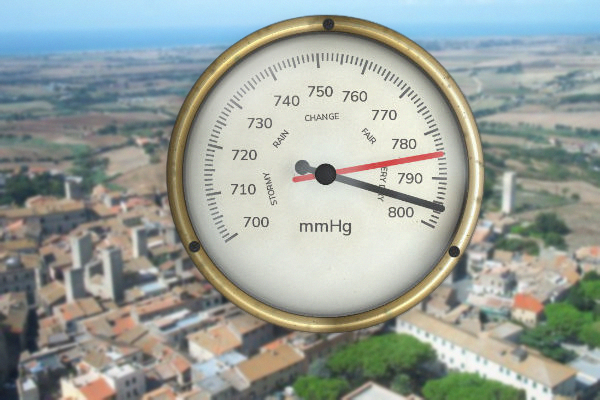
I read 796 mmHg
